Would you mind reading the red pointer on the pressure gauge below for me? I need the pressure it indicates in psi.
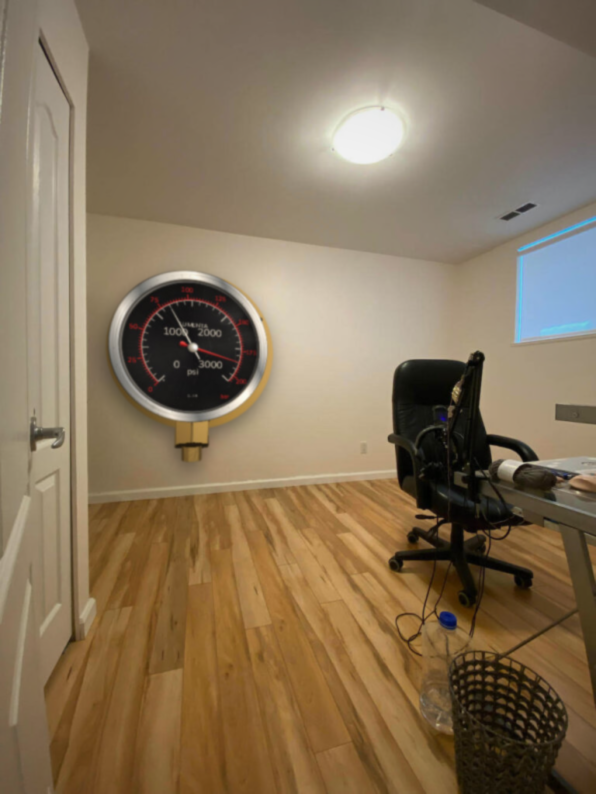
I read 2700 psi
